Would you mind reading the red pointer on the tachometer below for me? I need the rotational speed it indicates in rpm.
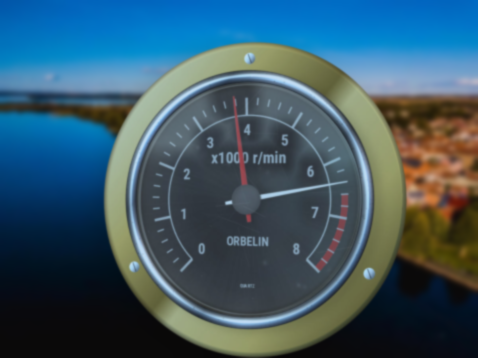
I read 3800 rpm
